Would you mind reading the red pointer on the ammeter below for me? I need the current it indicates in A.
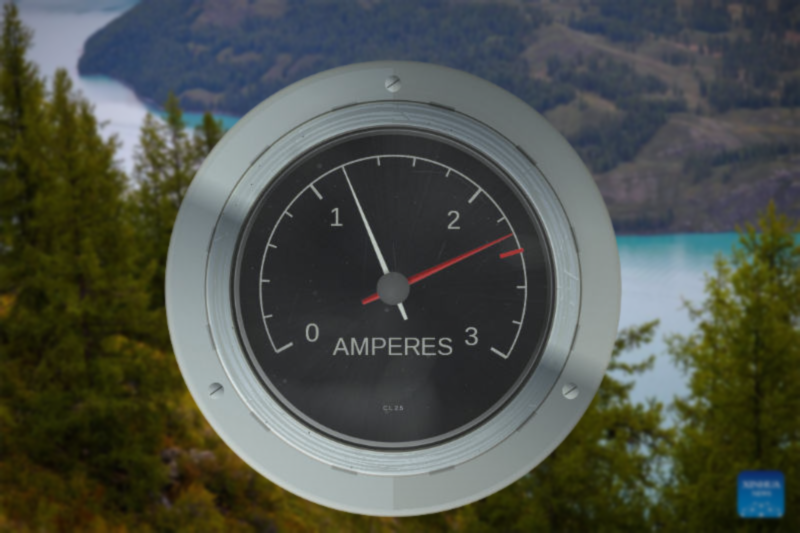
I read 2.3 A
